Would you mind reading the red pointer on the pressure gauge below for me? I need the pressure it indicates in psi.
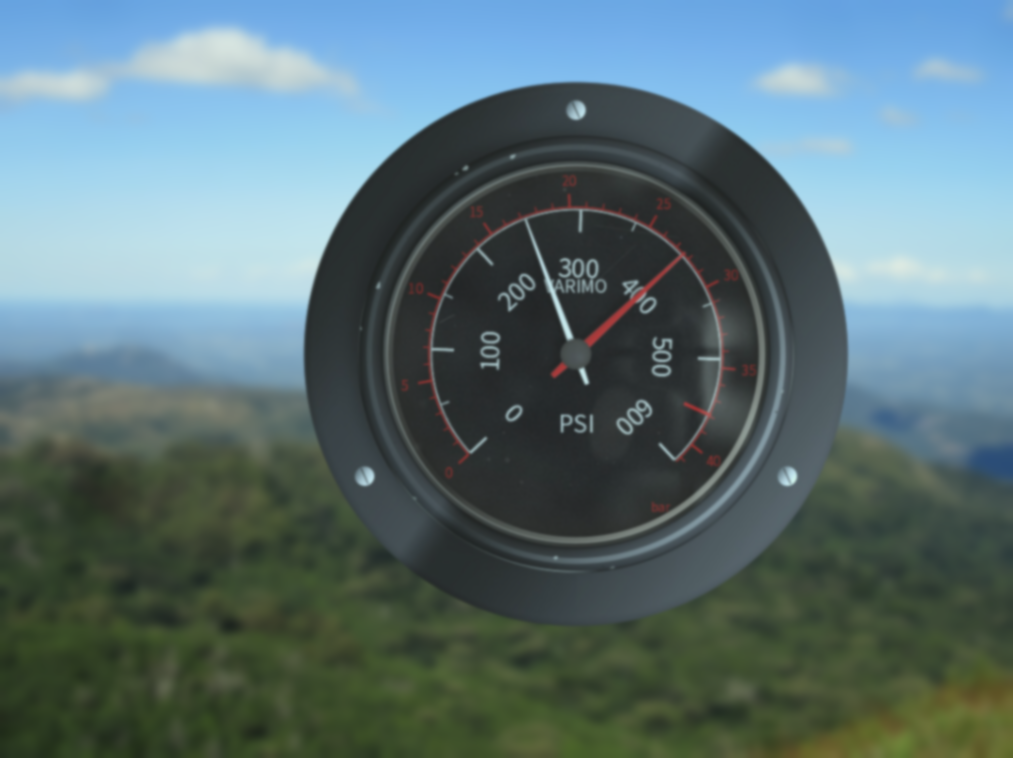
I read 400 psi
